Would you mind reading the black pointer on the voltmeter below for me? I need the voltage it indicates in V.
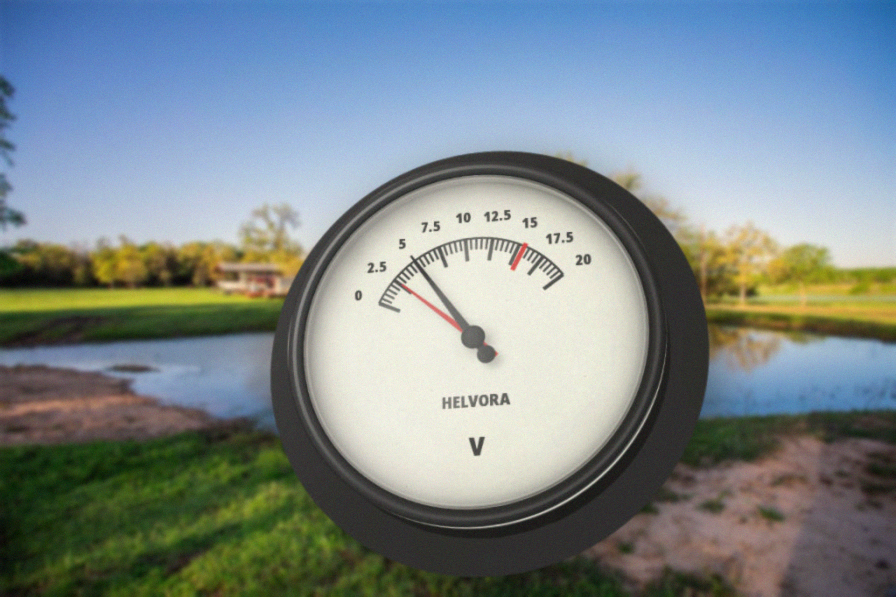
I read 5 V
